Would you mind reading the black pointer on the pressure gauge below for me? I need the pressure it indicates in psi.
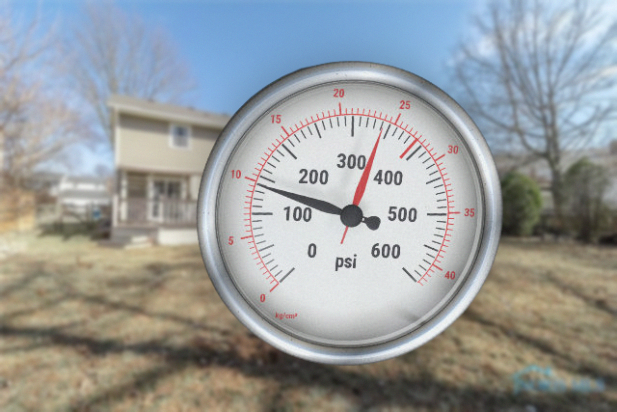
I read 140 psi
